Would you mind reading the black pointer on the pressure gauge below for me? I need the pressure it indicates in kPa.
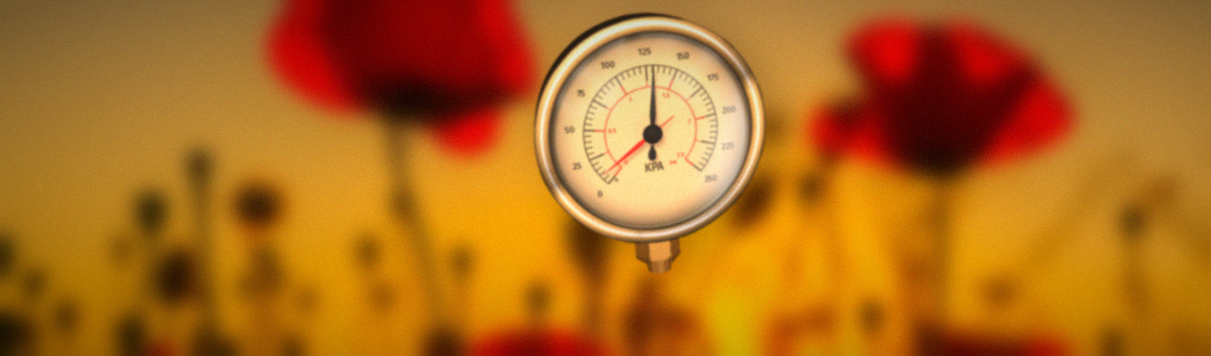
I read 130 kPa
